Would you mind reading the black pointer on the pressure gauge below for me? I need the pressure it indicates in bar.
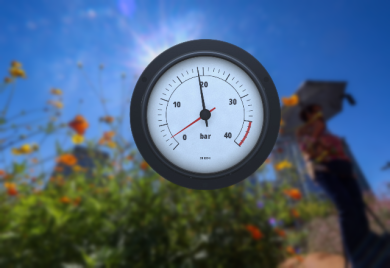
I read 19 bar
